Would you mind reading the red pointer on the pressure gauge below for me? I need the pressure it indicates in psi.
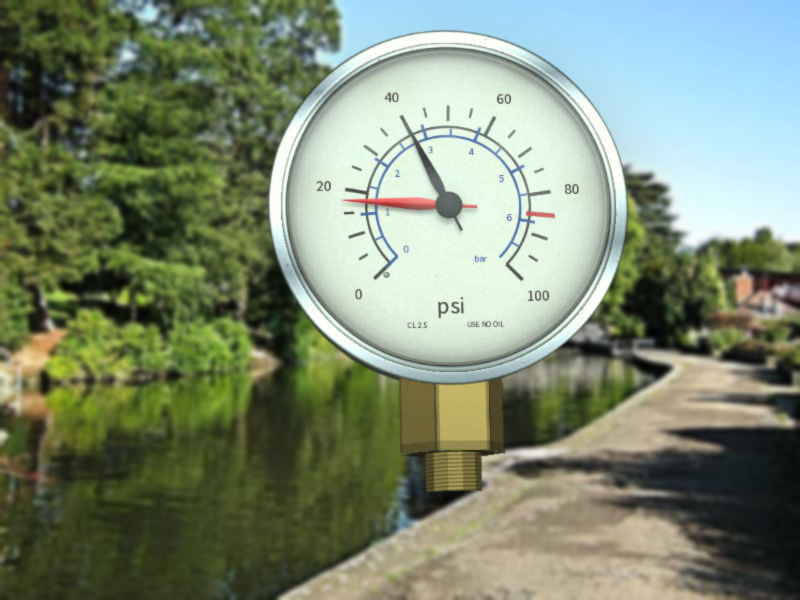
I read 17.5 psi
